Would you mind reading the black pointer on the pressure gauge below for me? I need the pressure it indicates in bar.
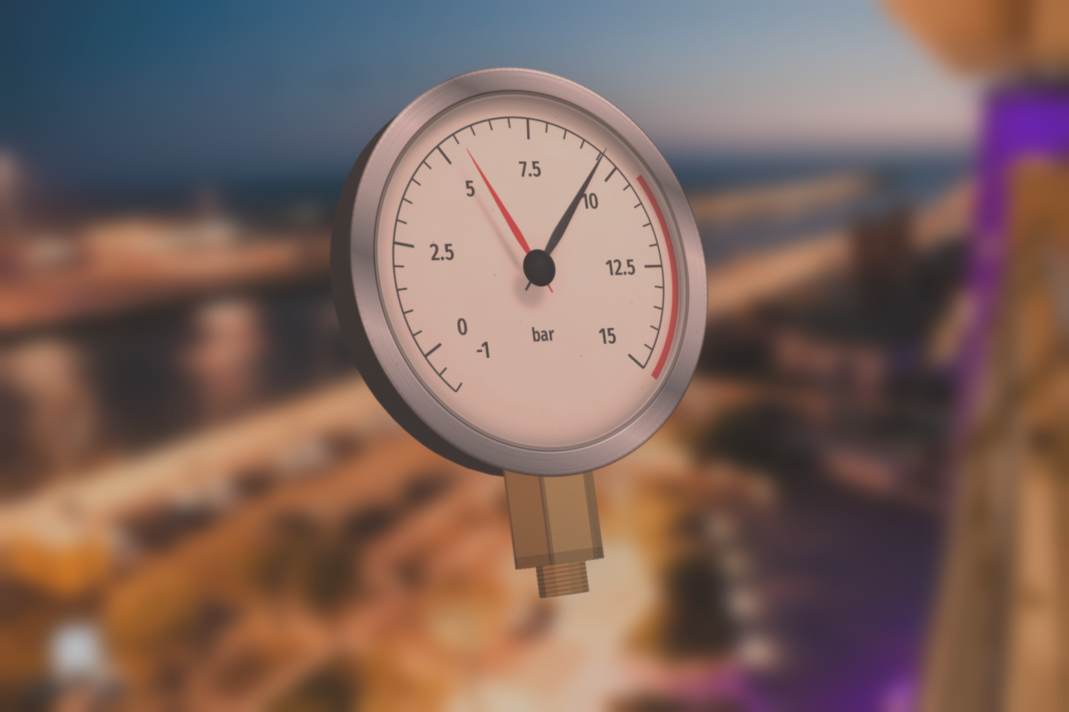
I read 9.5 bar
